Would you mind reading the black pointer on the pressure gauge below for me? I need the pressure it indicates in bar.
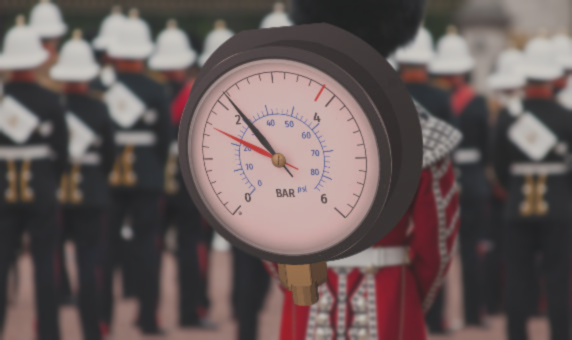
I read 2.2 bar
